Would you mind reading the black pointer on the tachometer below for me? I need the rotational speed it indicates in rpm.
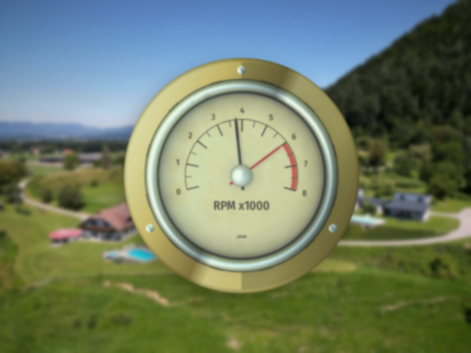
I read 3750 rpm
